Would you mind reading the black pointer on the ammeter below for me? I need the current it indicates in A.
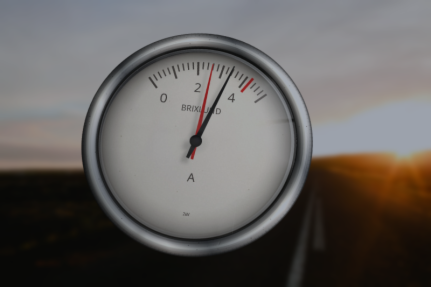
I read 3.4 A
